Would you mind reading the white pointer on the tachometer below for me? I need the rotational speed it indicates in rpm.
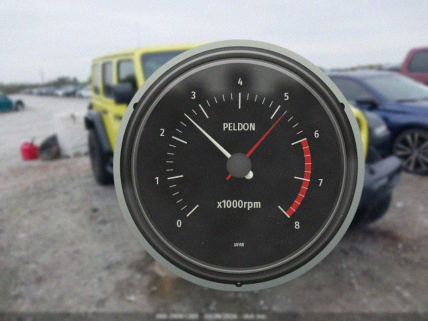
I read 2600 rpm
